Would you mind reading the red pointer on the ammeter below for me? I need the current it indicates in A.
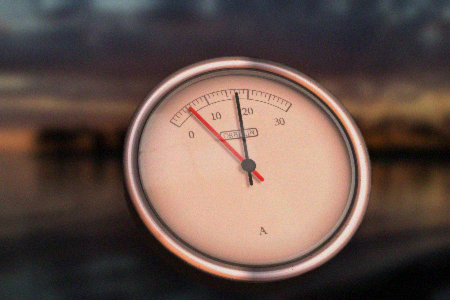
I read 5 A
